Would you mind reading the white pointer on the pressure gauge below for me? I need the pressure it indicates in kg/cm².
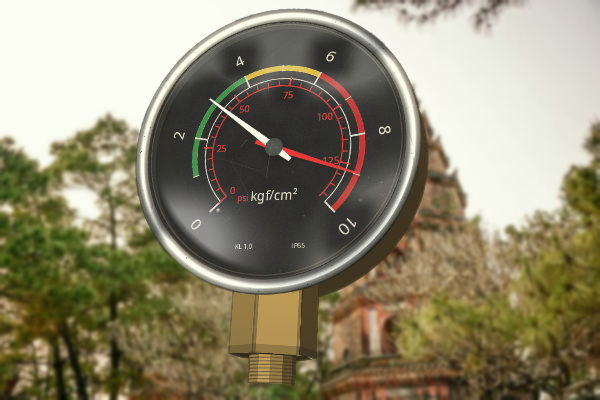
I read 3 kg/cm²
